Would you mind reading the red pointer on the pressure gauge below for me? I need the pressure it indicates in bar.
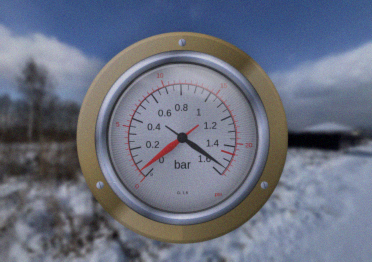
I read 0.05 bar
